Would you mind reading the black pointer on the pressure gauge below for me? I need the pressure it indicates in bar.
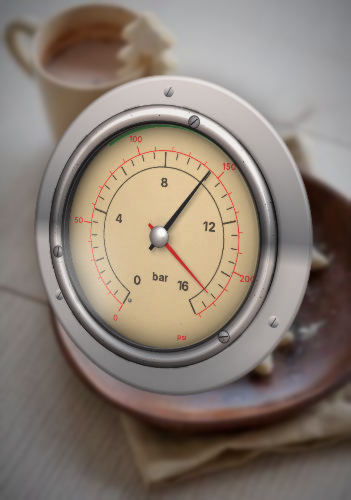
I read 10 bar
